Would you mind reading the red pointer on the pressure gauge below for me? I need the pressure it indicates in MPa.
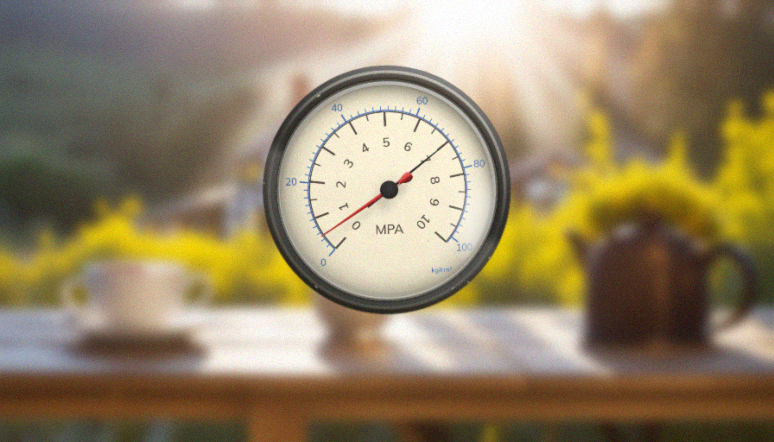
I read 0.5 MPa
